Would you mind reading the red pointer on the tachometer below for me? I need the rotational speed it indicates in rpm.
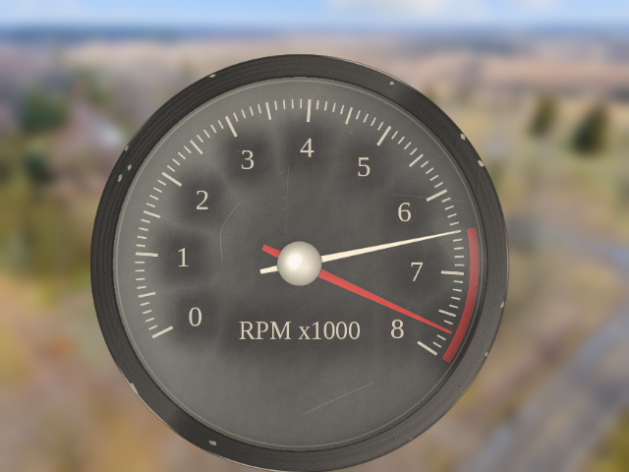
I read 7700 rpm
